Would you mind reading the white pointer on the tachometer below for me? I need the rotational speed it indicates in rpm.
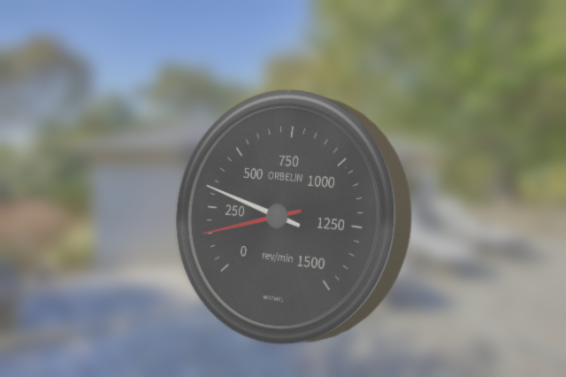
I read 325 rpm
